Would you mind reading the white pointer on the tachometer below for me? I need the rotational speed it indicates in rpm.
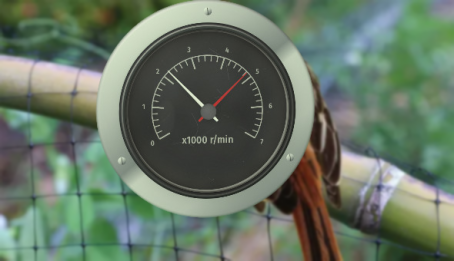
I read 2200 rpm
